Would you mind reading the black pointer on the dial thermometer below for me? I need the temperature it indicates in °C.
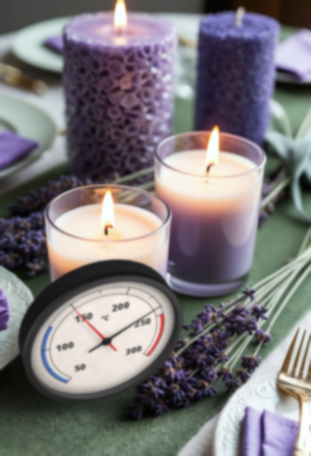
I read 237.5 °C
